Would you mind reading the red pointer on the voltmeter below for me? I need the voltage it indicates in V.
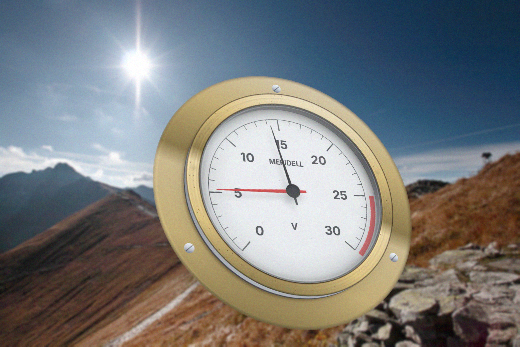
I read 5 V
